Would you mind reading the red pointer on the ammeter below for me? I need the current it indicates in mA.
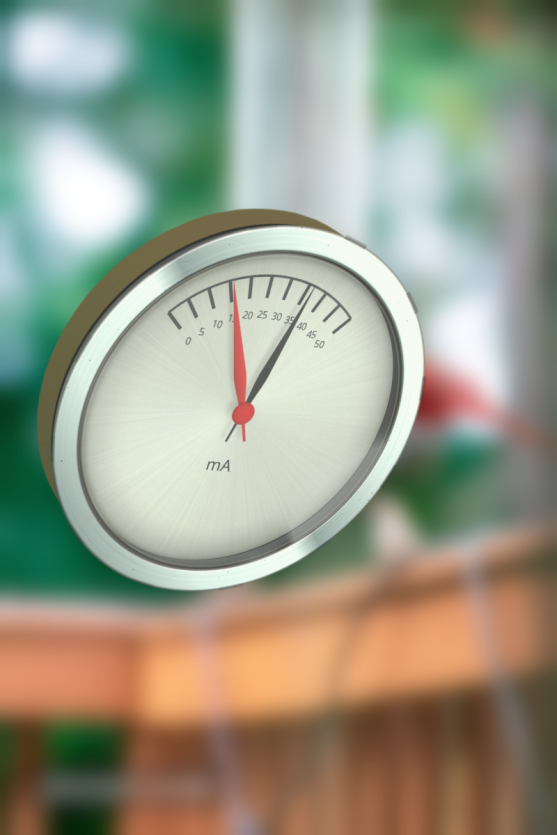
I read 15 mA
